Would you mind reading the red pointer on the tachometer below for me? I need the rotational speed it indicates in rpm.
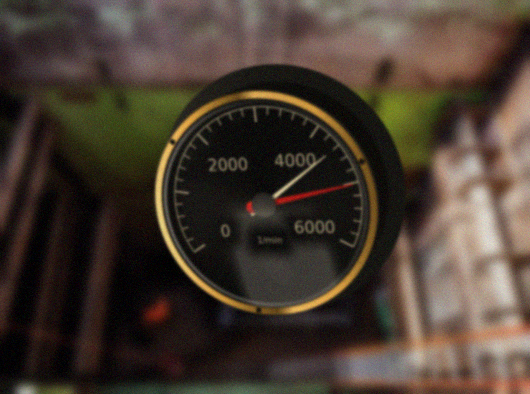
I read 5000 rpm
